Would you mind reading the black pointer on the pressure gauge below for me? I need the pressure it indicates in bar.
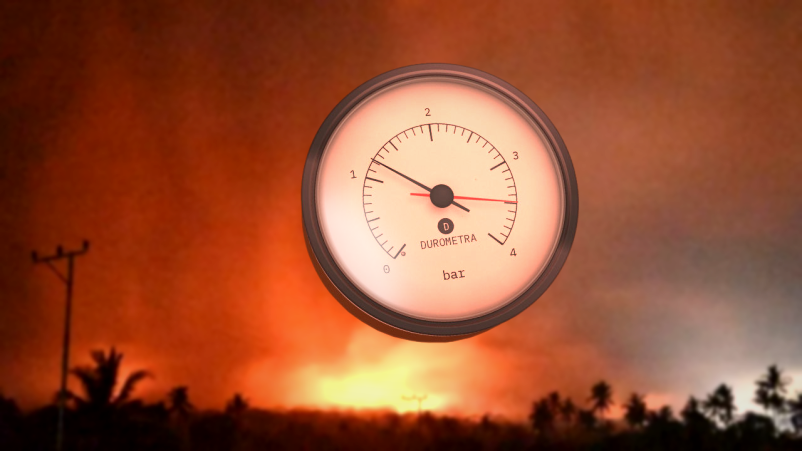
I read 1.2 bar
